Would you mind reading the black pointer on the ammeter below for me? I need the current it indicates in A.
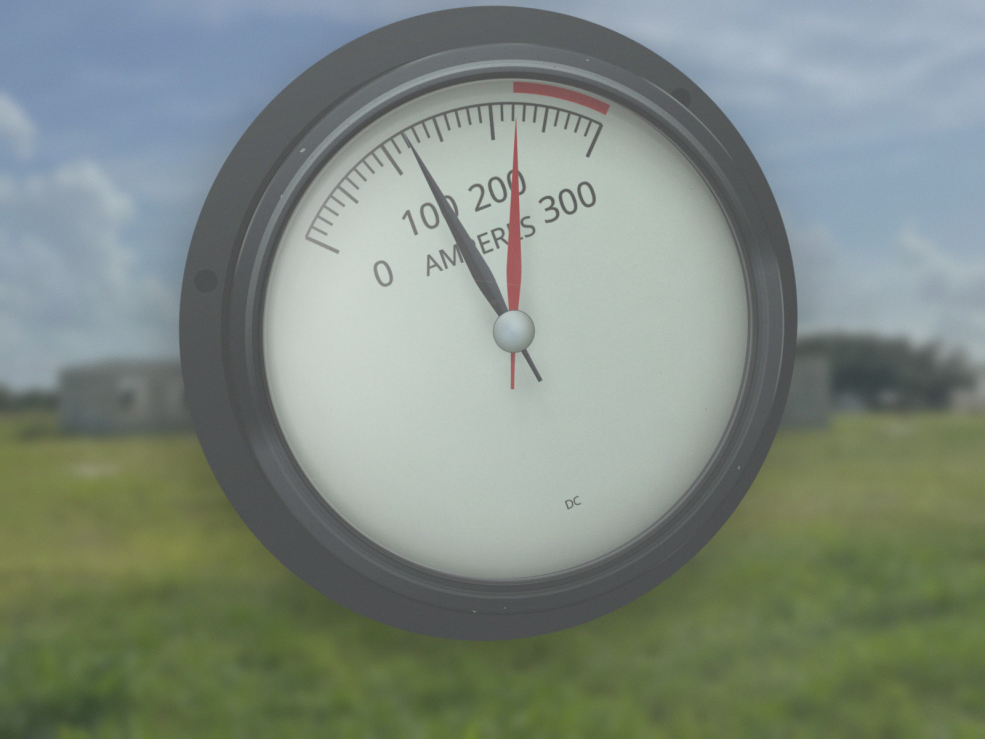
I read 120 A
